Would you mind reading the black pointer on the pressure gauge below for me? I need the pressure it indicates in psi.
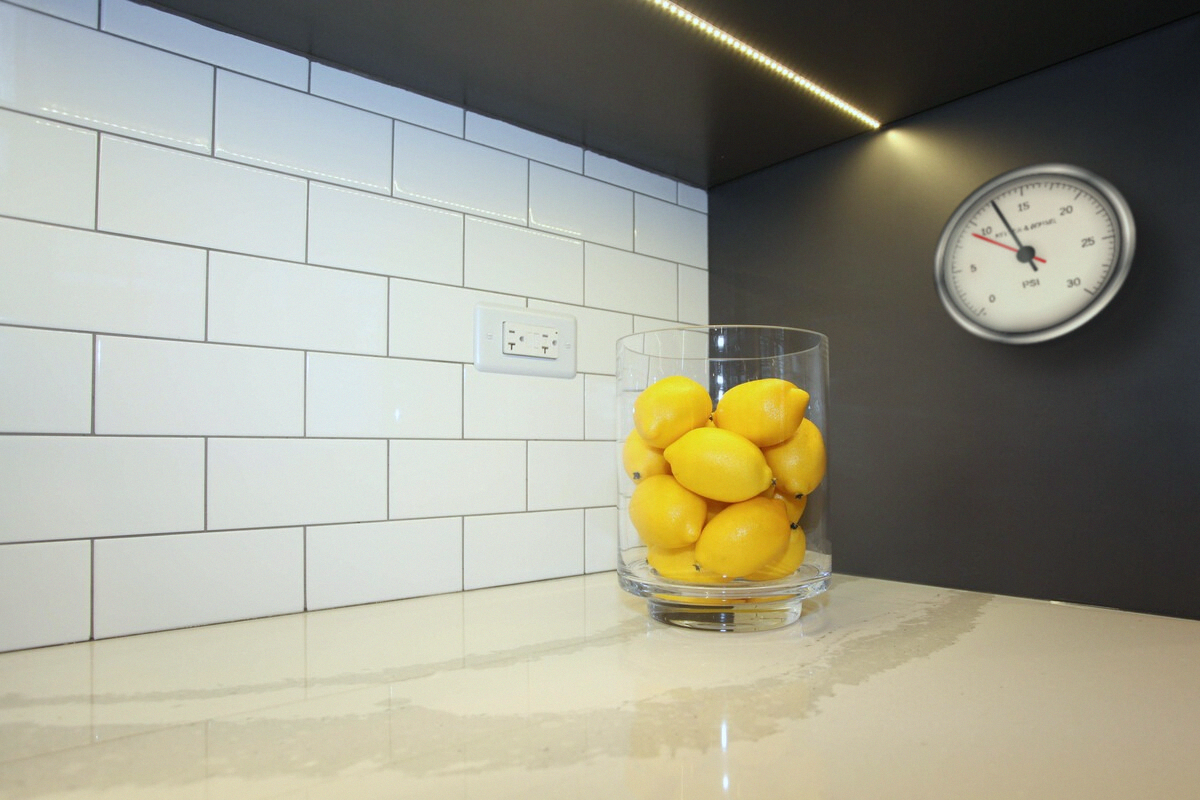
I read 12.5 psi
